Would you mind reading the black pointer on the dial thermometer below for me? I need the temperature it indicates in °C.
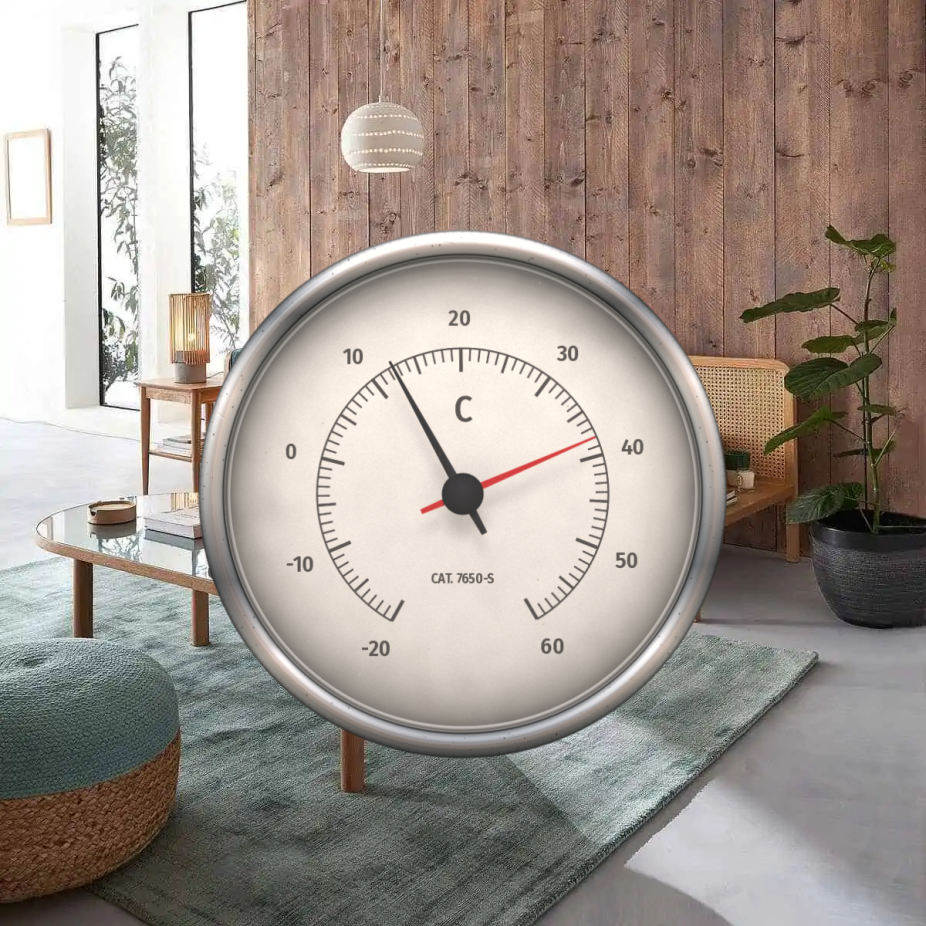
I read 12.5 °C
